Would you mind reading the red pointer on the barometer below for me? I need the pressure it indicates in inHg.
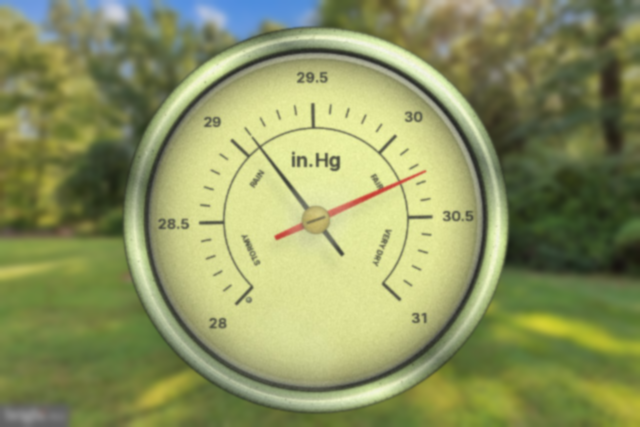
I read 30.25 inHg
